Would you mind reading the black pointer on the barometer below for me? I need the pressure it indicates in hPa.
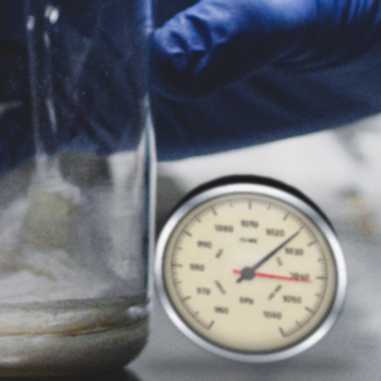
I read 1025 hPa
